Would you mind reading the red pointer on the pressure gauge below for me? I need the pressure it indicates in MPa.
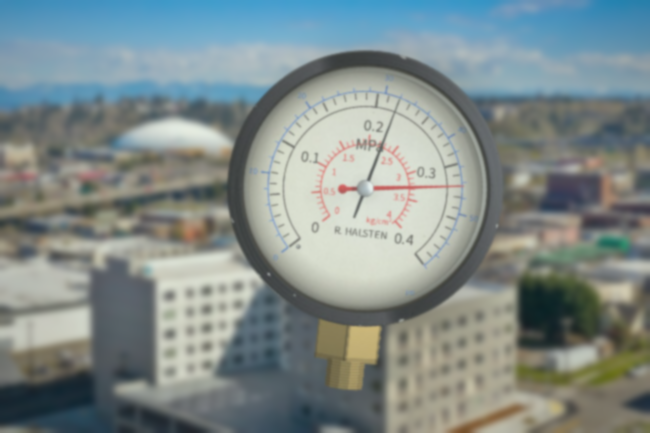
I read 0.32 MPa
